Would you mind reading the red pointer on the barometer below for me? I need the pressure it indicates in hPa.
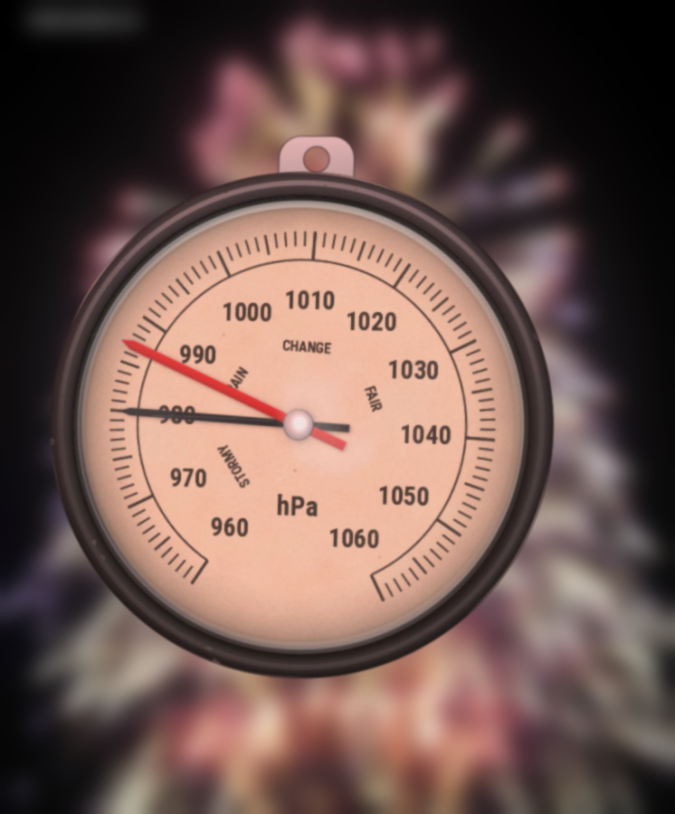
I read 987 hPa
